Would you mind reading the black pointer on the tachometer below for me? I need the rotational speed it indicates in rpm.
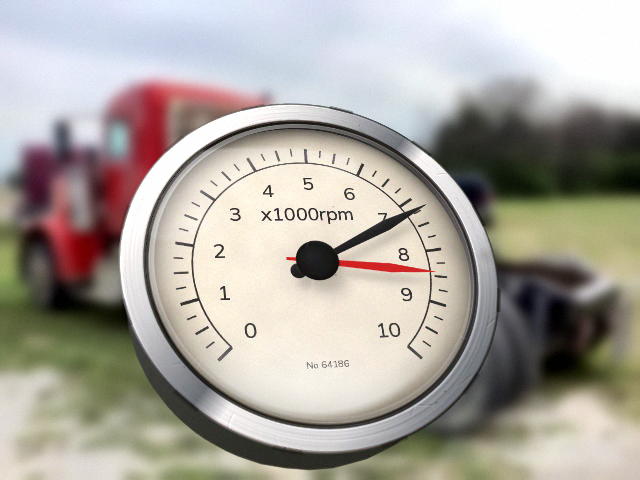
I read 7250 rpm
